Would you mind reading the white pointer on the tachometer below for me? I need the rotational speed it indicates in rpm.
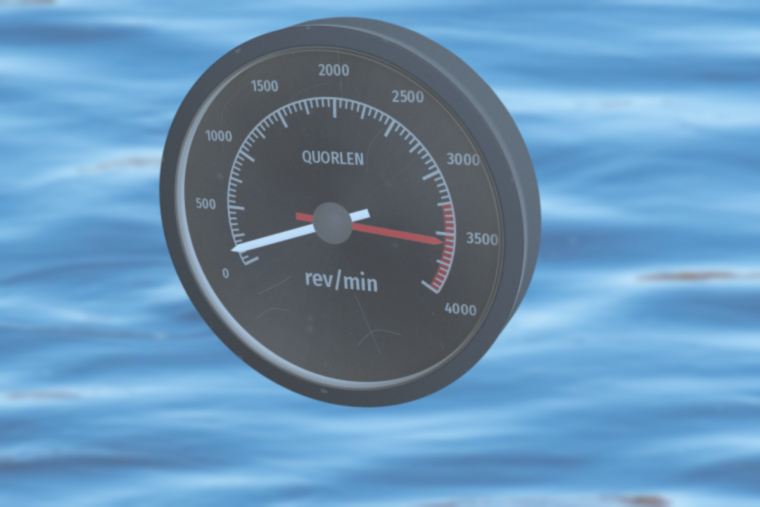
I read 150 rpm
